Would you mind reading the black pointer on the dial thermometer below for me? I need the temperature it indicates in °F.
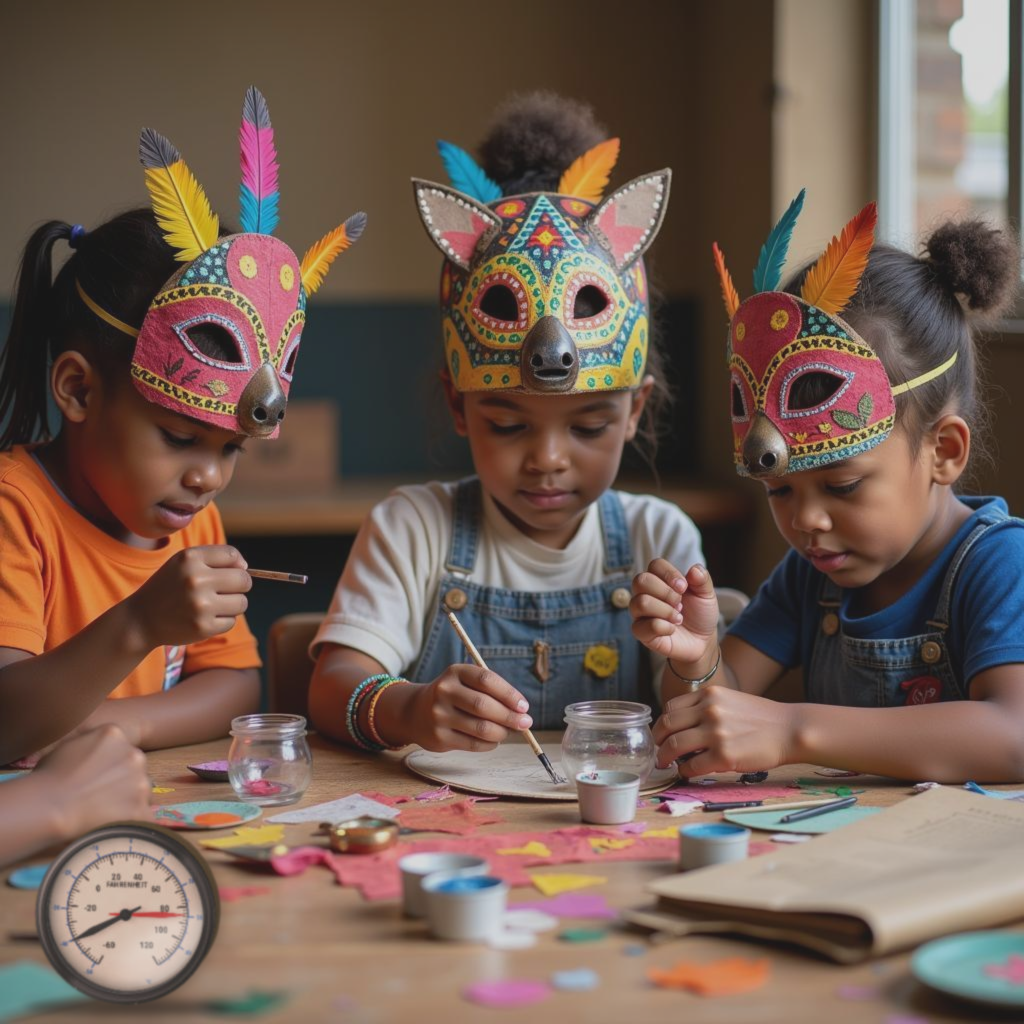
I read -40 °F
